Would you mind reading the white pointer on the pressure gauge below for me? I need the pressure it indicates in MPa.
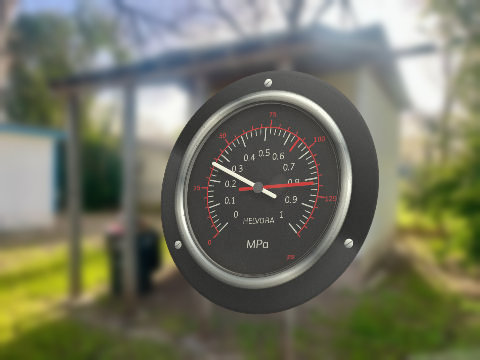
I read 0.26 MPa
